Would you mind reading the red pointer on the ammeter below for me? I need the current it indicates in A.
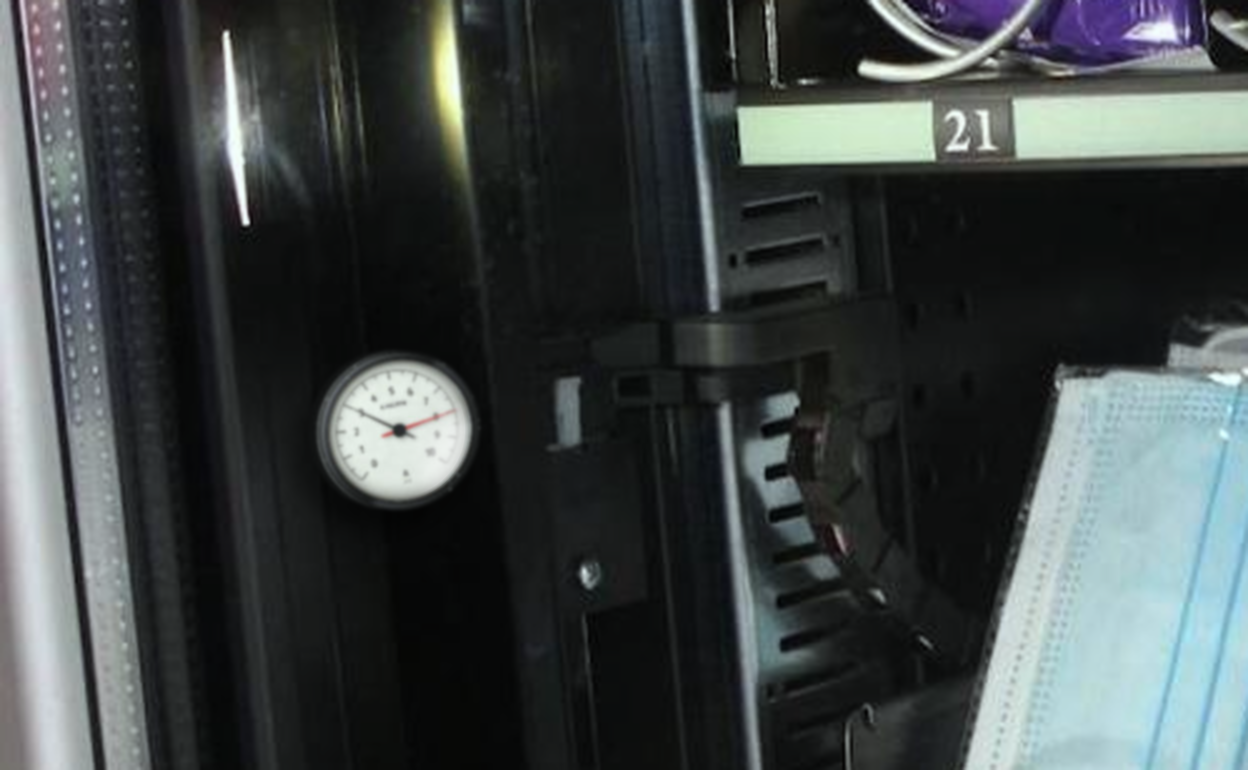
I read 8 A
